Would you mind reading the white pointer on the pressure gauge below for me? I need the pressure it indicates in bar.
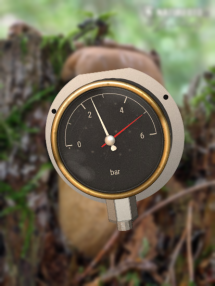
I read 2.5 bar
